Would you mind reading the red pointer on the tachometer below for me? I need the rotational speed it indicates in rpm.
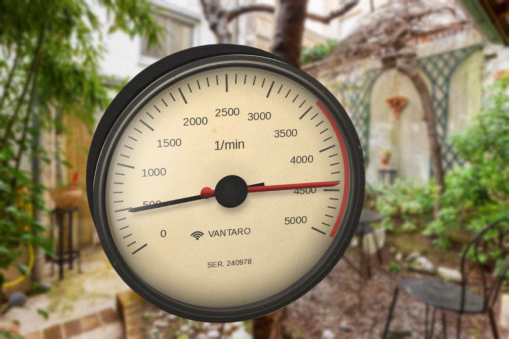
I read 4400 rpm
